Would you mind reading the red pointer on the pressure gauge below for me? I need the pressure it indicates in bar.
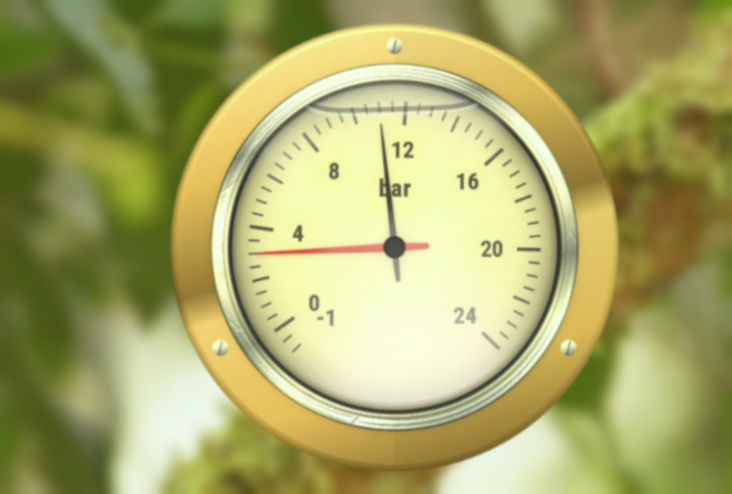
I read 3 bar
